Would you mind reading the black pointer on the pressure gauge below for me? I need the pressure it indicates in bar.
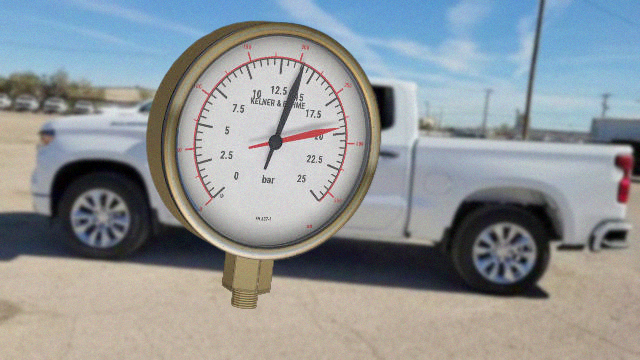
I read 14 bar
